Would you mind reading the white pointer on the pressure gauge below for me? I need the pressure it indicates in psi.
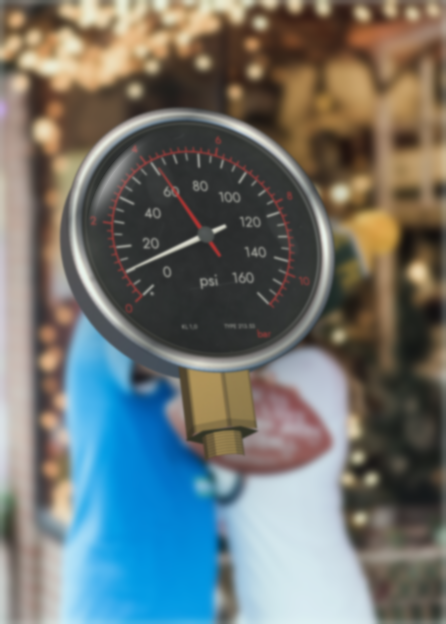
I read 10 psi
